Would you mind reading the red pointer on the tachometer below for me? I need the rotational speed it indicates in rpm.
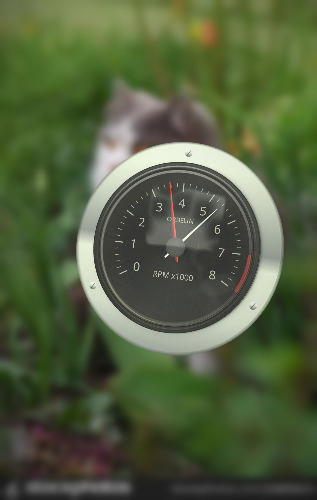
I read 3600 rpm
